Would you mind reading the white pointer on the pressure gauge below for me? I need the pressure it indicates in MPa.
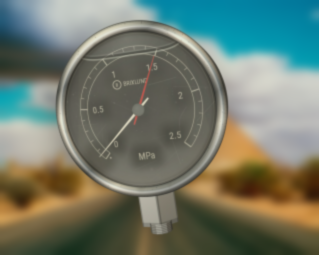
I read 0.05 MPa
